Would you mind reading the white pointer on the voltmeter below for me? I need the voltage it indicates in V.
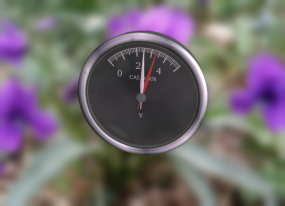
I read 2.5 V
